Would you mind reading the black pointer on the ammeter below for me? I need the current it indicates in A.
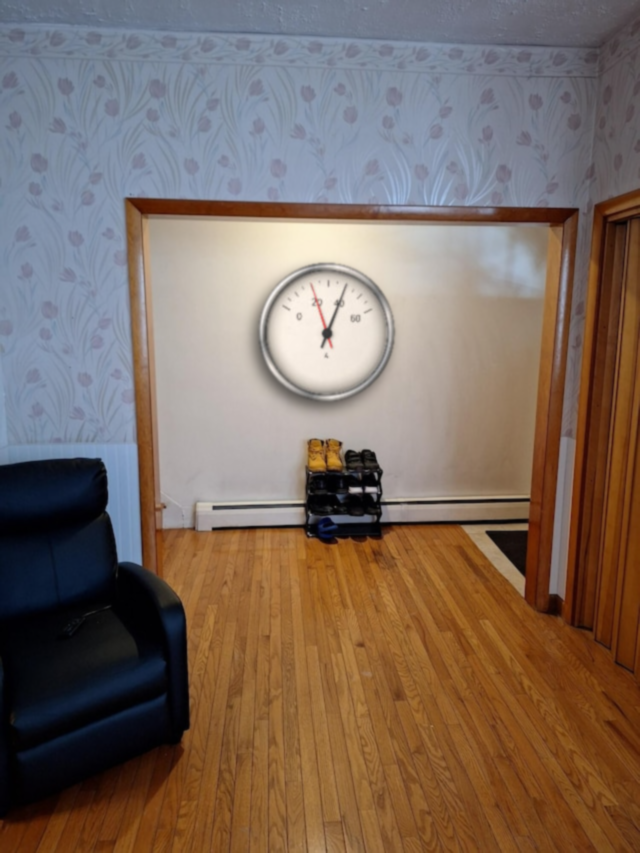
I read 40 A
